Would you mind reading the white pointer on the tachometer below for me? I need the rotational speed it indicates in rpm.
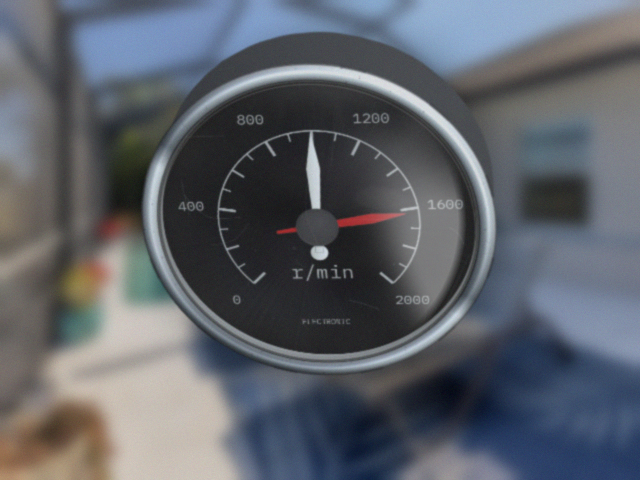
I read 1000 rpm
